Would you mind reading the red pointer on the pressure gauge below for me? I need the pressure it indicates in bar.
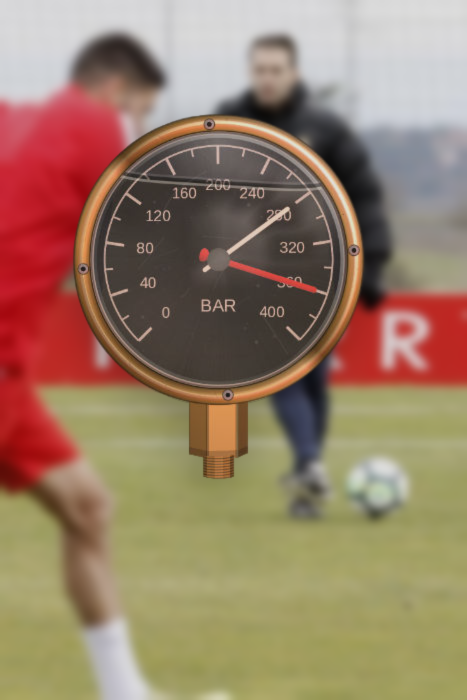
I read 360 bar
